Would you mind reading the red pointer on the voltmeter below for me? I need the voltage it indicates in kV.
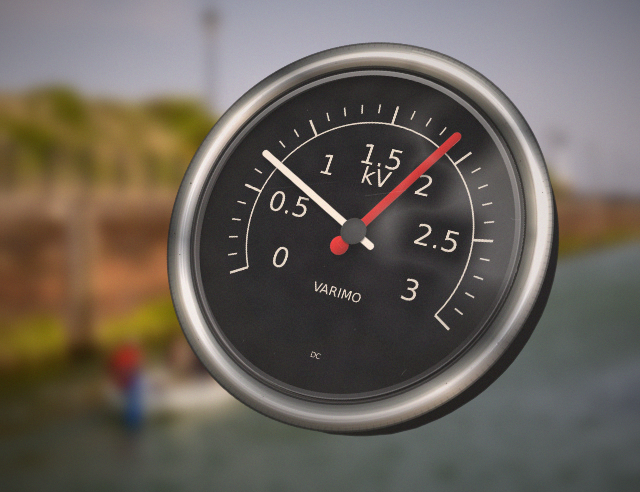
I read 1.9 kV
